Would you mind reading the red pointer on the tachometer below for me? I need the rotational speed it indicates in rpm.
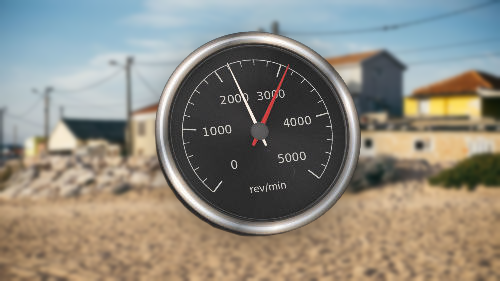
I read 3100 rpm
